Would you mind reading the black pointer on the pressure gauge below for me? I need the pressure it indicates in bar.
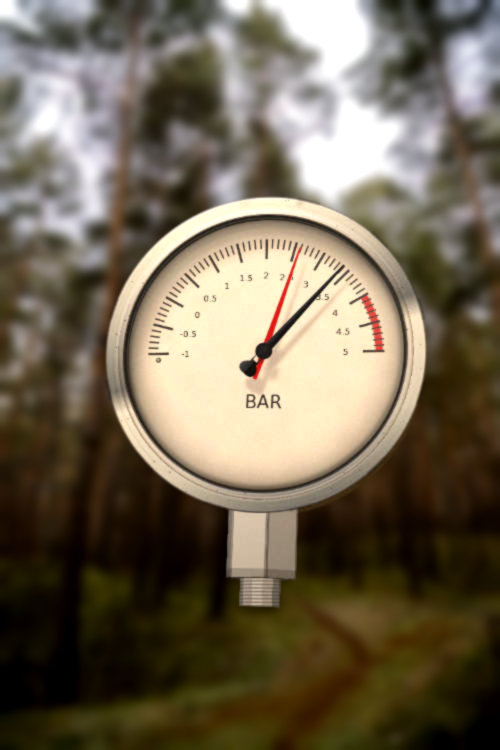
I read 3.4 bar
